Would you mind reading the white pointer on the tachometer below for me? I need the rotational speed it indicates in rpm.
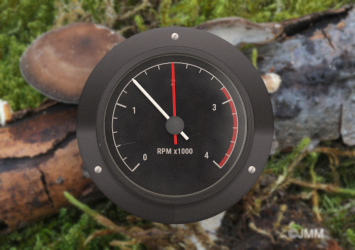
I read 1400 rpm
